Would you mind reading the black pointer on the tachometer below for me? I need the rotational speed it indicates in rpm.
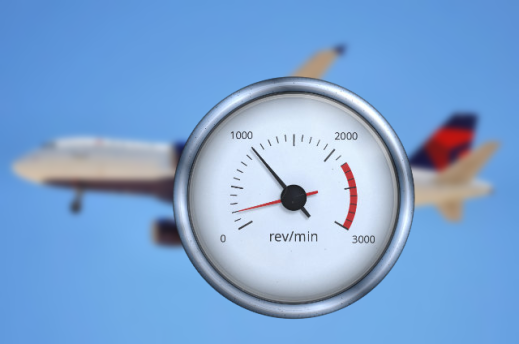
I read 1000 rpm
